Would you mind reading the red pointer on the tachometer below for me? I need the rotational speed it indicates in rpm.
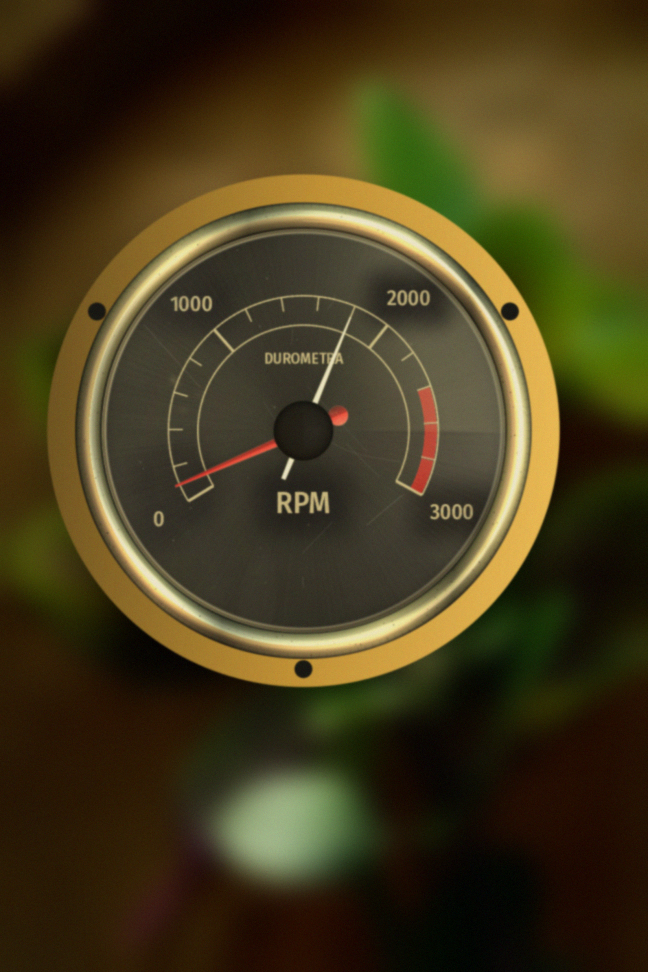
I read 100 rpm
